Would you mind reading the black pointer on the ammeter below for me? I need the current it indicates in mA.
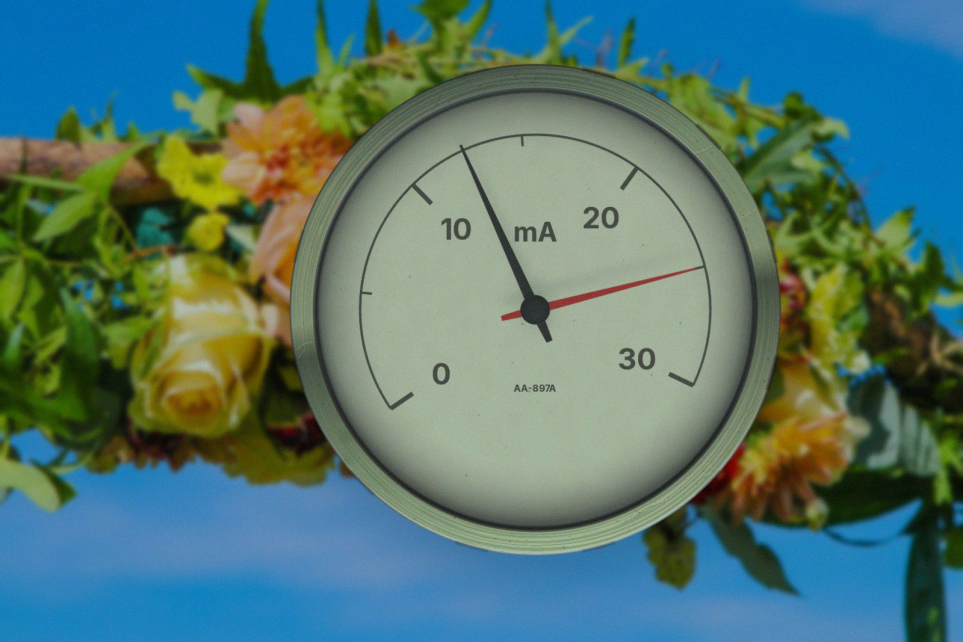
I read 12.5 mA
